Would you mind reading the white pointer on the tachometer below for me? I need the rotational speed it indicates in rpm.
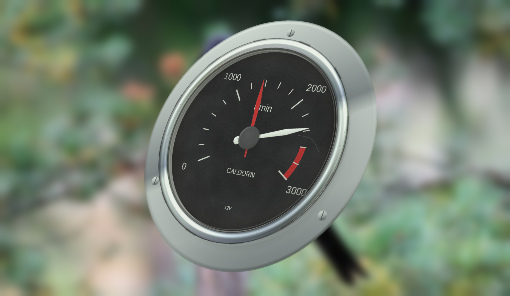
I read 2400 rpm
